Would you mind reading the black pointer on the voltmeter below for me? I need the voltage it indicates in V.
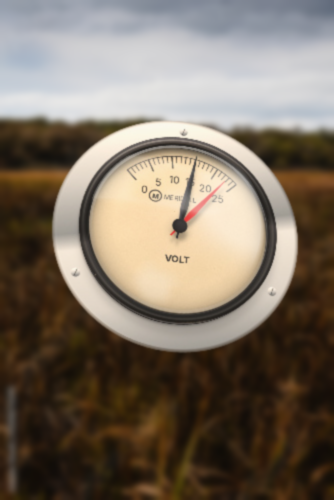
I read 15 V
